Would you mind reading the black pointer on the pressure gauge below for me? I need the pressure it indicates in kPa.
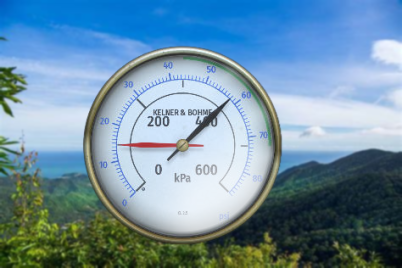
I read 400 kPa
